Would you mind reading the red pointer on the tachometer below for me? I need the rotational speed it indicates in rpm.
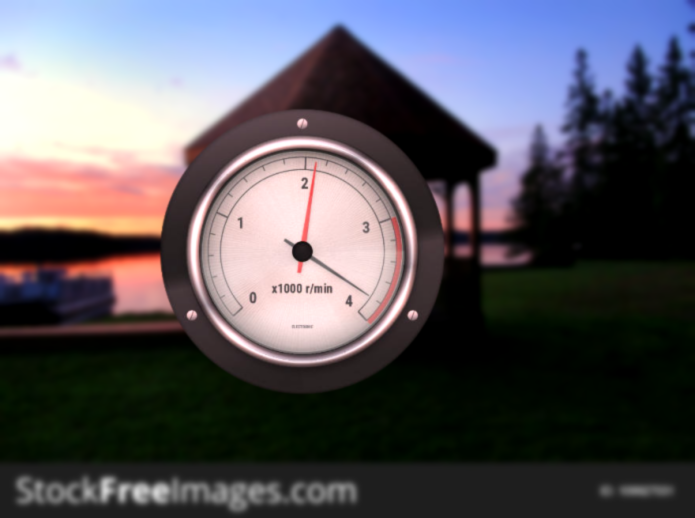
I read 2100 rpm
